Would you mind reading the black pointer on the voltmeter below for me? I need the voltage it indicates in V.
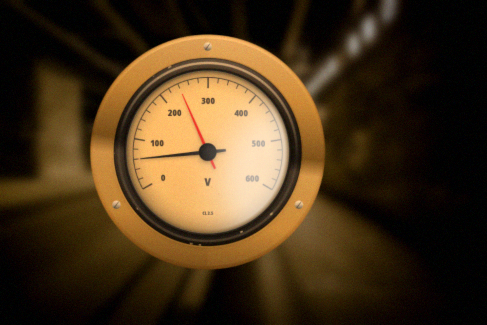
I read 60 V
